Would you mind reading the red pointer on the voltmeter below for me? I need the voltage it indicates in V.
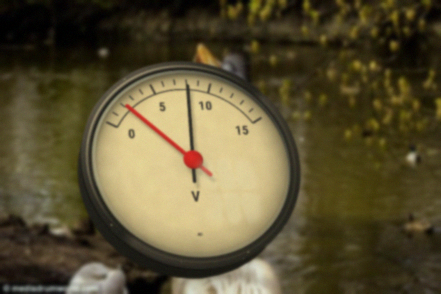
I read 2 V
